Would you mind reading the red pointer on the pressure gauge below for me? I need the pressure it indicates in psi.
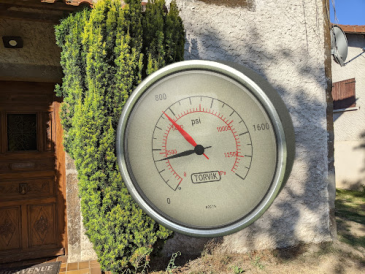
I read 750 psi
